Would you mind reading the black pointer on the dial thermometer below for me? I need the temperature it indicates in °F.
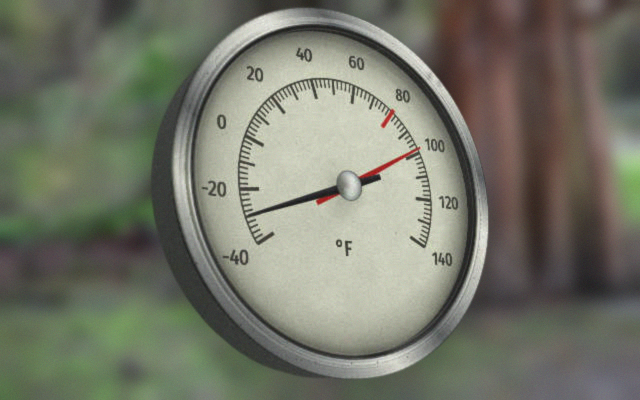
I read -30 °F
